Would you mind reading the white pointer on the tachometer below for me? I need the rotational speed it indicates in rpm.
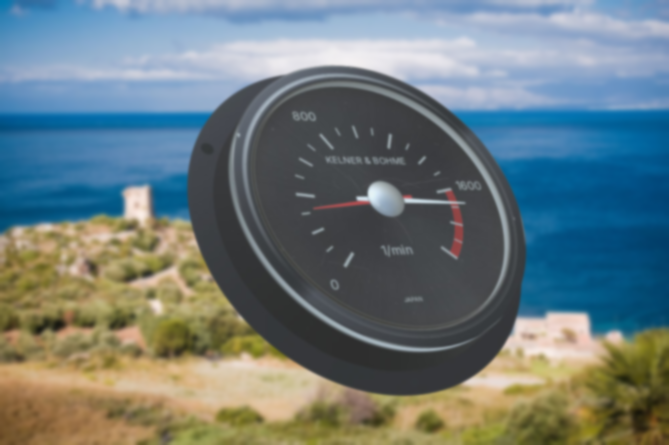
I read 1700 rpm
